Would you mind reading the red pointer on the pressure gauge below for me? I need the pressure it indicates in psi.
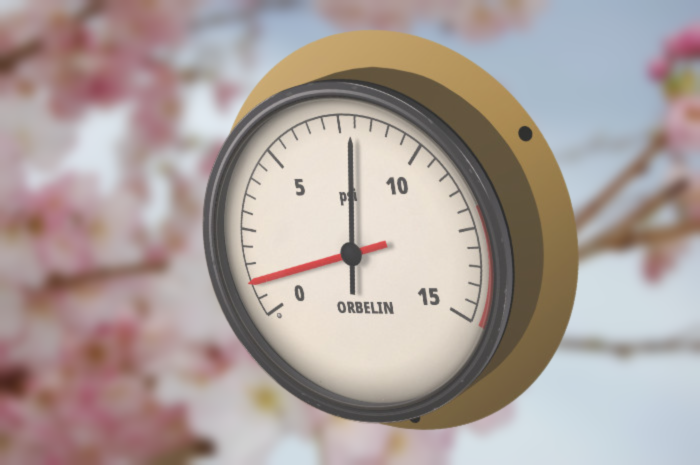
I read 1 psi
